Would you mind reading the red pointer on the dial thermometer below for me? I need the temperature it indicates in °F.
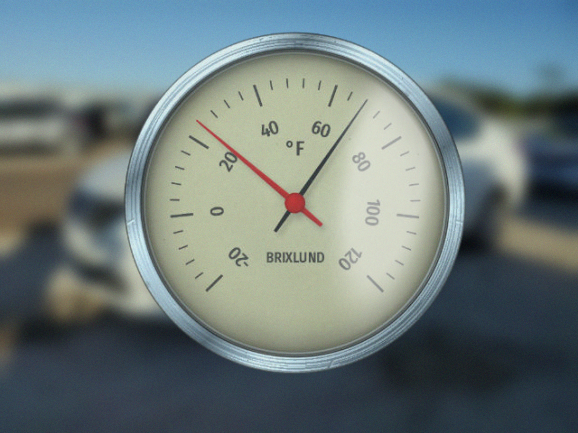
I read 24 °F
